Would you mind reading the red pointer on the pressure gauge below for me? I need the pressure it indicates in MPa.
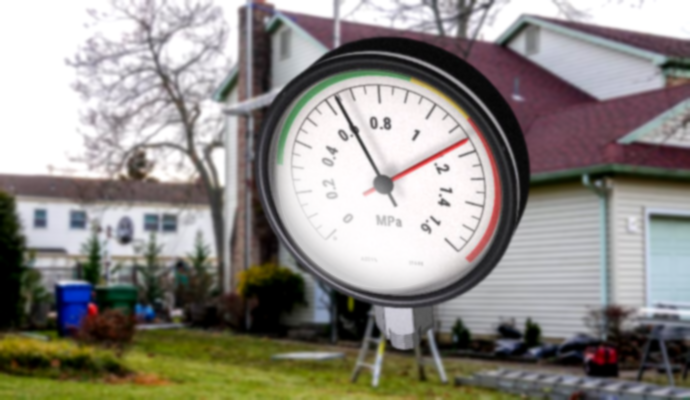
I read 1.15 MPa
